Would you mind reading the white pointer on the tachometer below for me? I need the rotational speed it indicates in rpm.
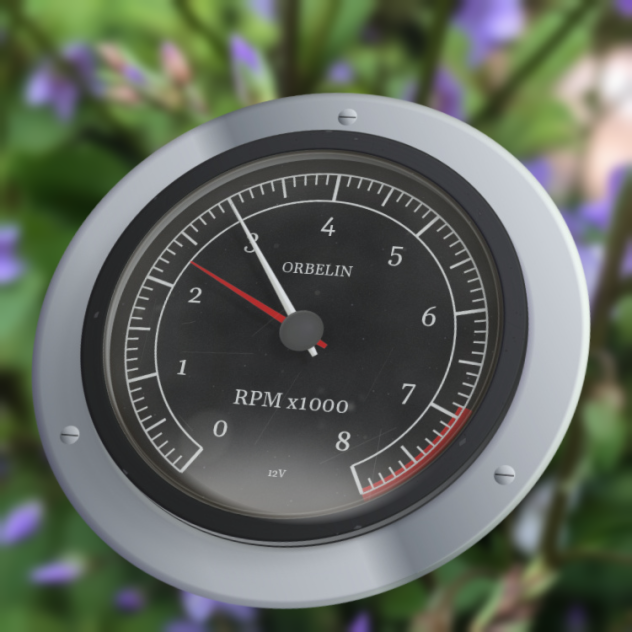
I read 3000 rpm
